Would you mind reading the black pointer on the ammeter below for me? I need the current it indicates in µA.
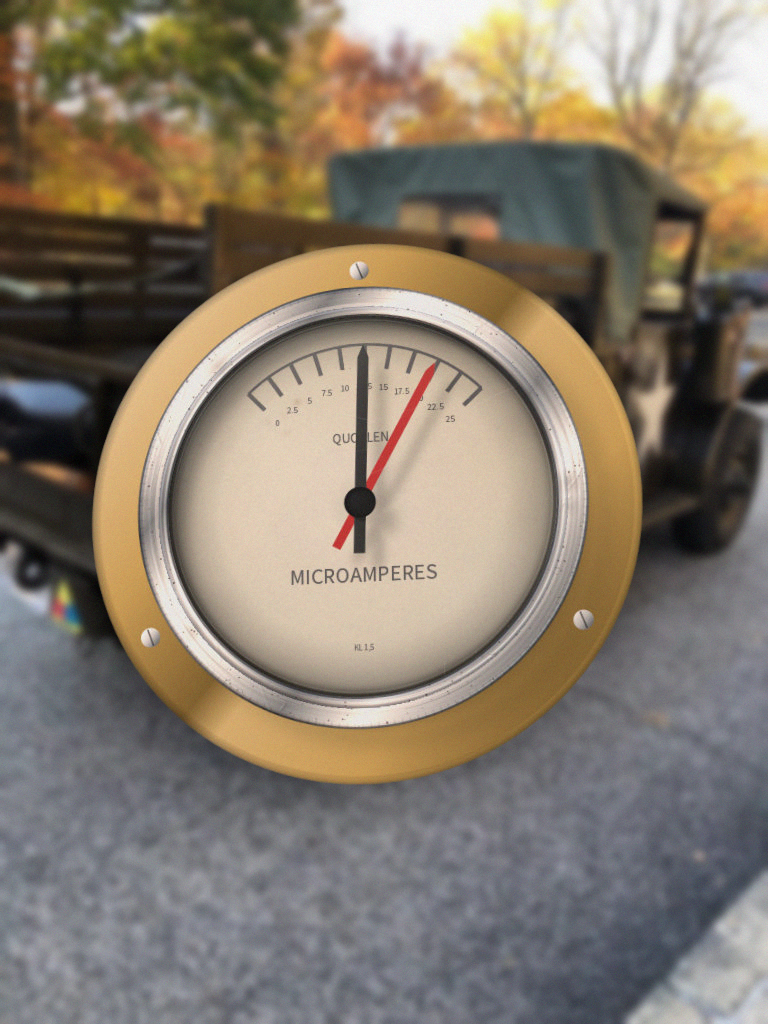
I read 12.5 µA
